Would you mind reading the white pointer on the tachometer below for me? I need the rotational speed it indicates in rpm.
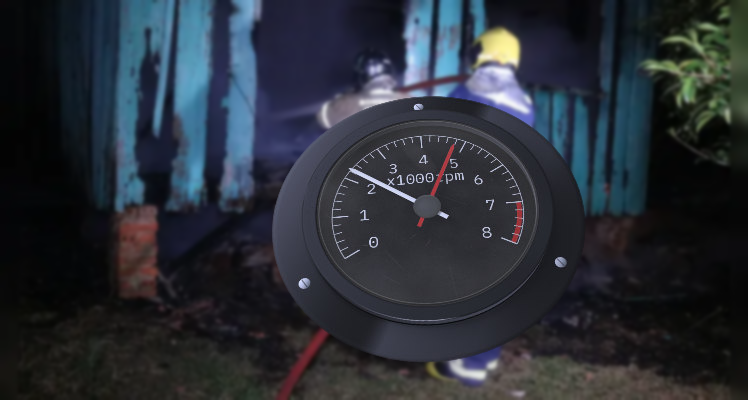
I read 2200 rpm
